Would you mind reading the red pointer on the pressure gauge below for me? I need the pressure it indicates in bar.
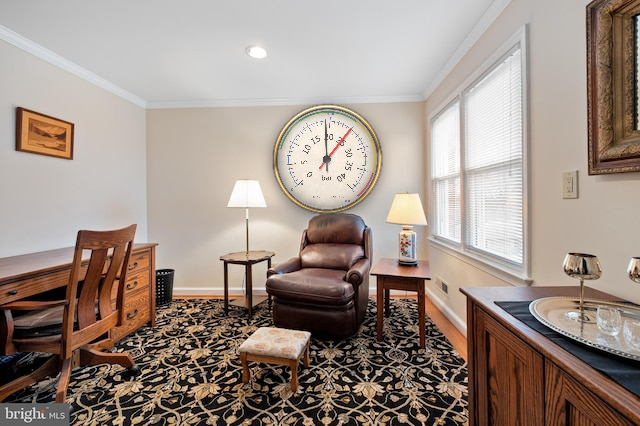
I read 25 bar
